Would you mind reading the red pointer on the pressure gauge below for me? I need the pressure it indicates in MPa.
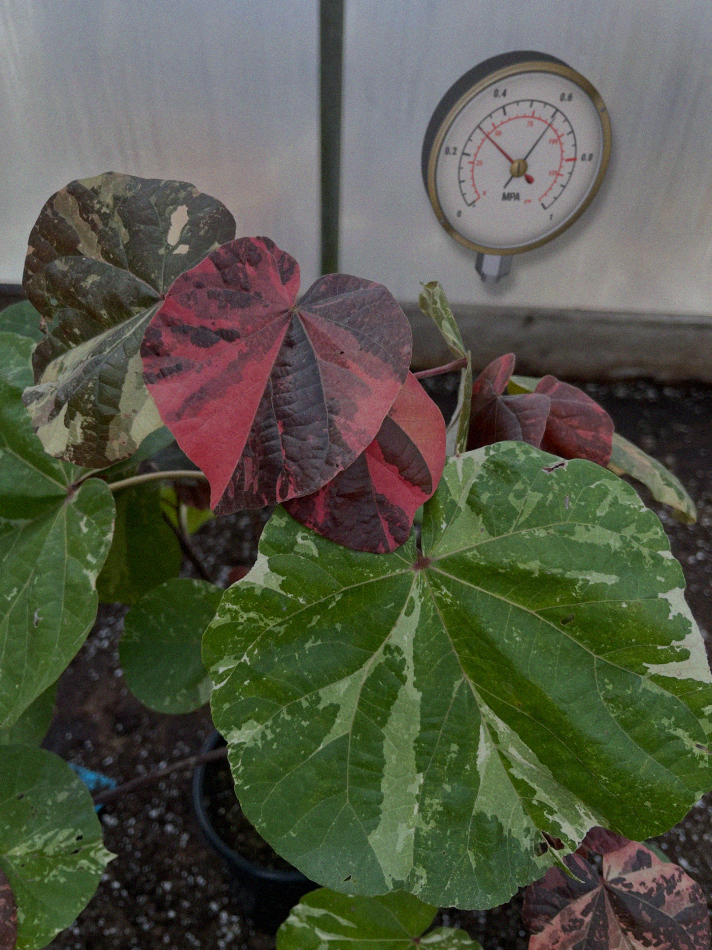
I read 0.3 MPa
